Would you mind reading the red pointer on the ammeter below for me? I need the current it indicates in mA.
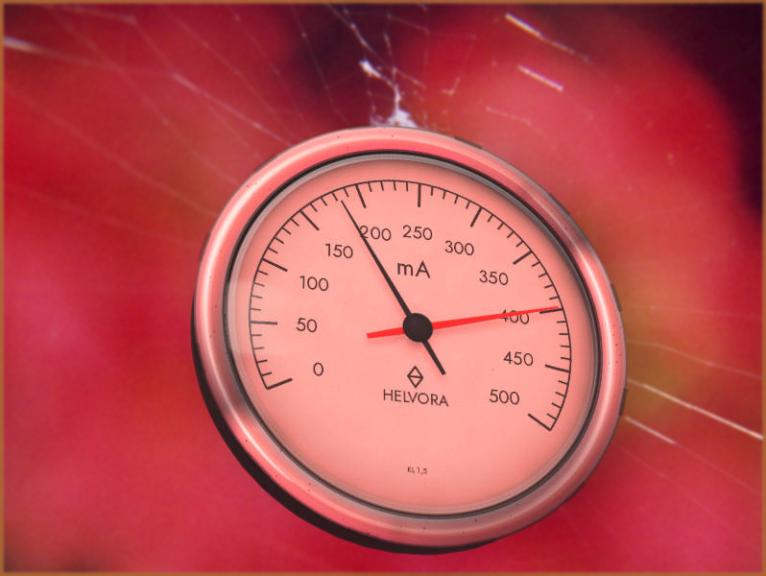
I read 400 mA
